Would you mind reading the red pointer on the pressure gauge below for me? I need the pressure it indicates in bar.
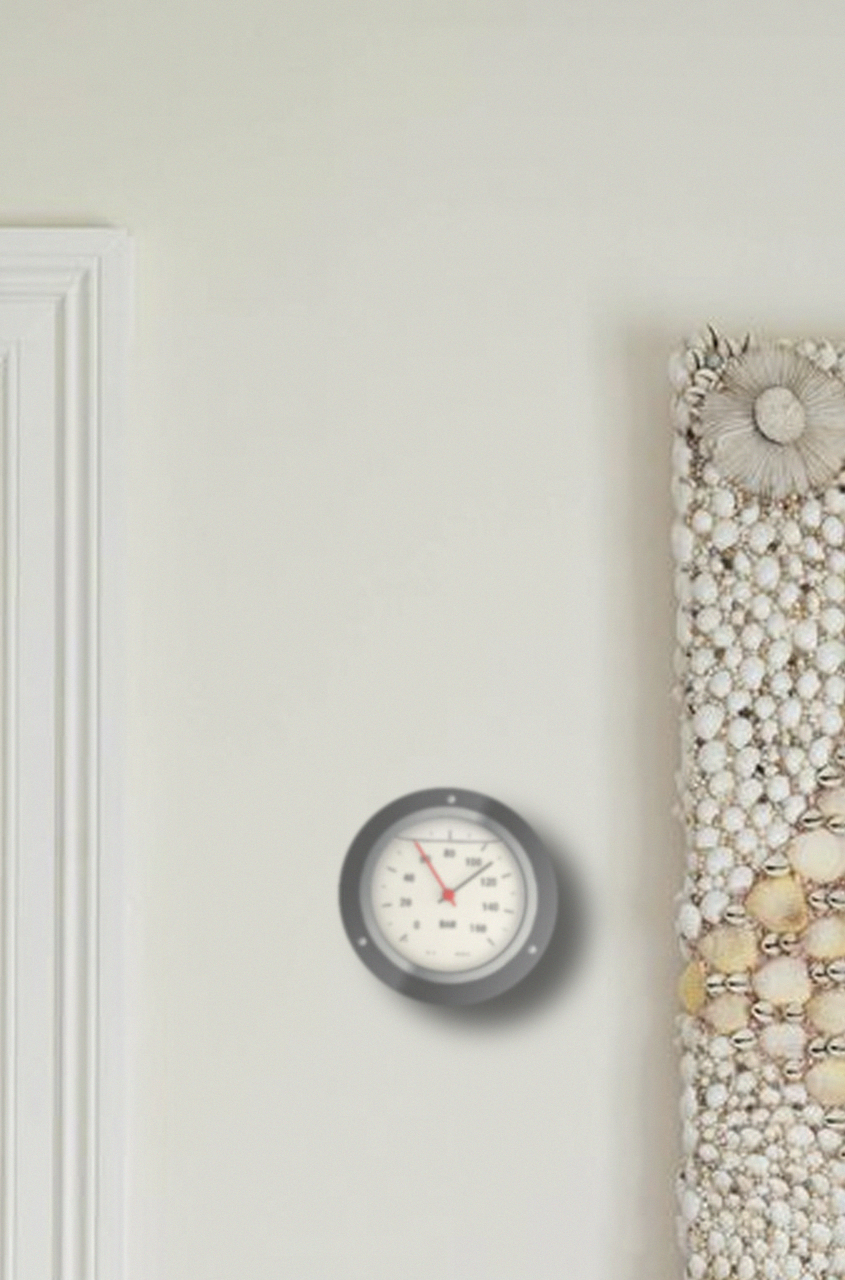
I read 60 bar
